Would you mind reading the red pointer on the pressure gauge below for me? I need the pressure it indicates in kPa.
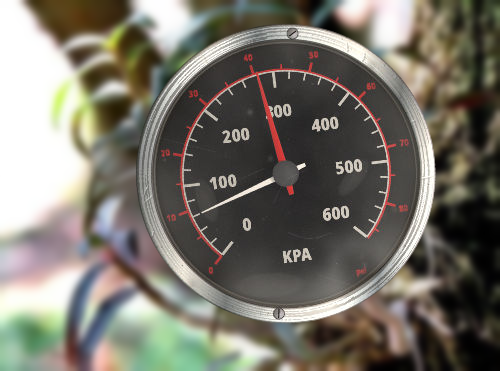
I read 280 kPa
